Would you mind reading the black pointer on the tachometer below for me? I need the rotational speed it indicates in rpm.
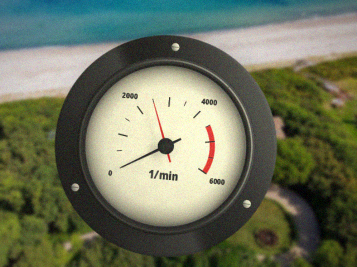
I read 0 rpm
